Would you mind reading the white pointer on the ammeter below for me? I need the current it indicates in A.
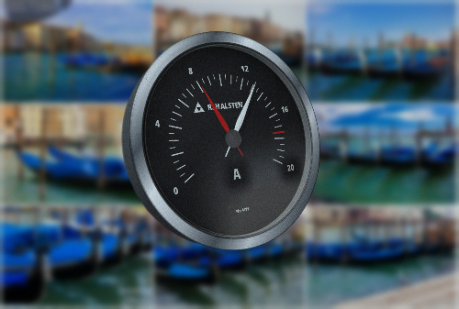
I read 13 A
